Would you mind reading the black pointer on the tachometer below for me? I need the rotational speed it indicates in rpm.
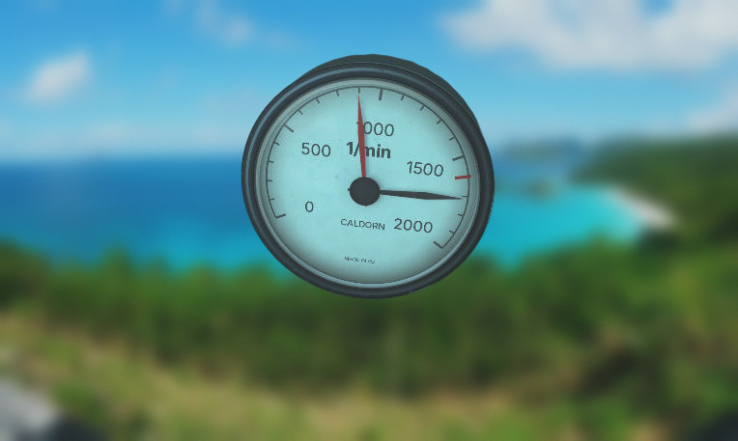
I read 1700 rpm
